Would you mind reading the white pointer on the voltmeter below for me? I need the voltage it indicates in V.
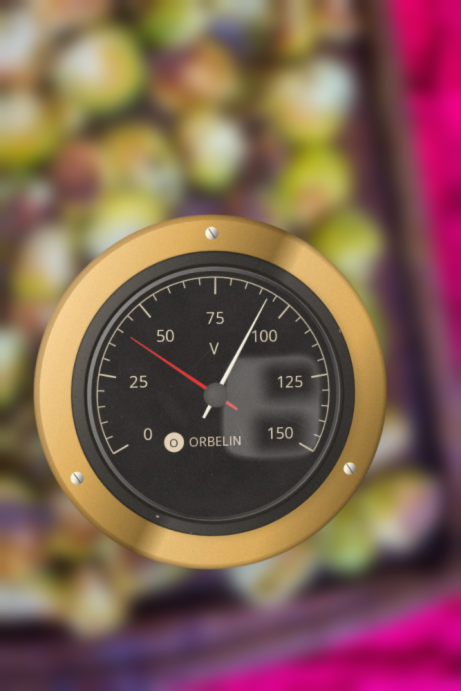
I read 92.5 V
